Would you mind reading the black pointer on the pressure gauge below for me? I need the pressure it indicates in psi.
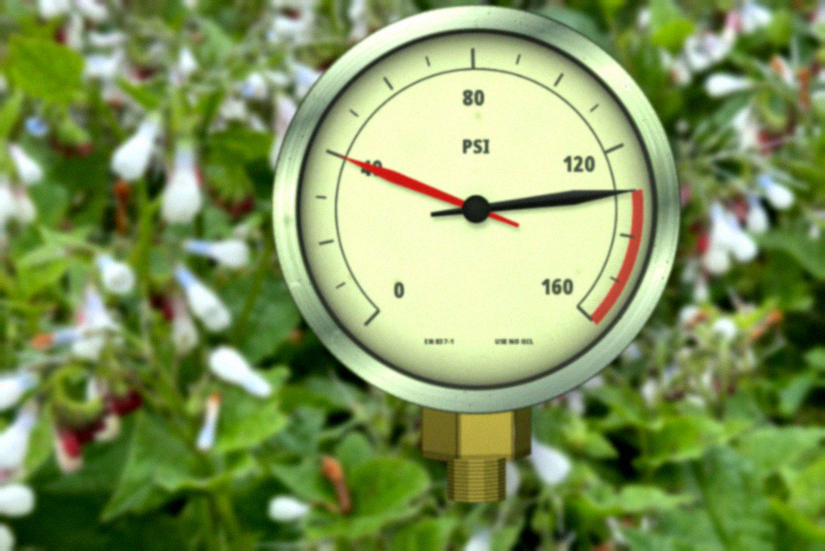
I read 130 psi
